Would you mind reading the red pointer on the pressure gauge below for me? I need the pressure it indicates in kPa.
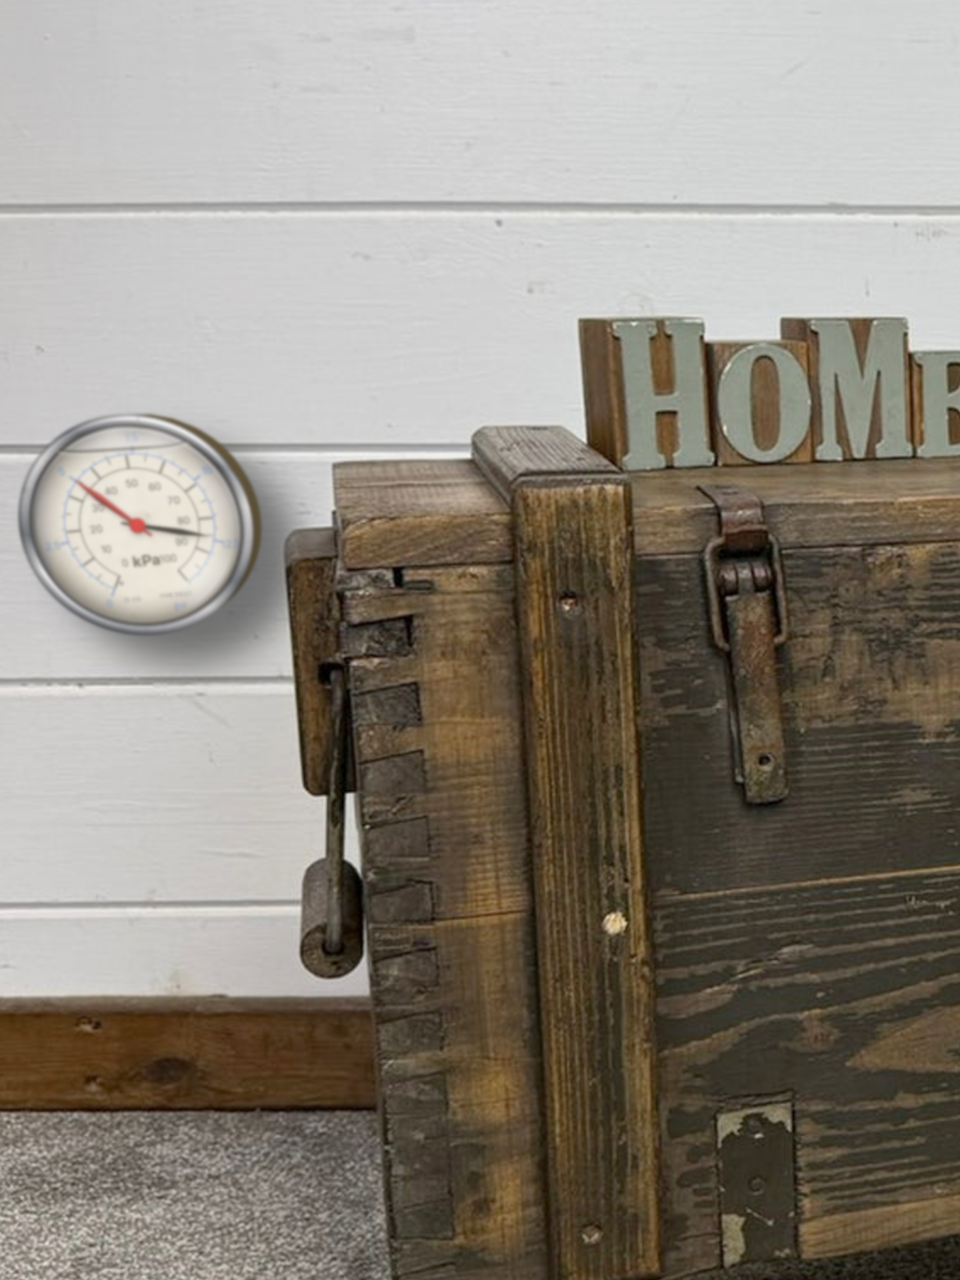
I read 35 kPa
